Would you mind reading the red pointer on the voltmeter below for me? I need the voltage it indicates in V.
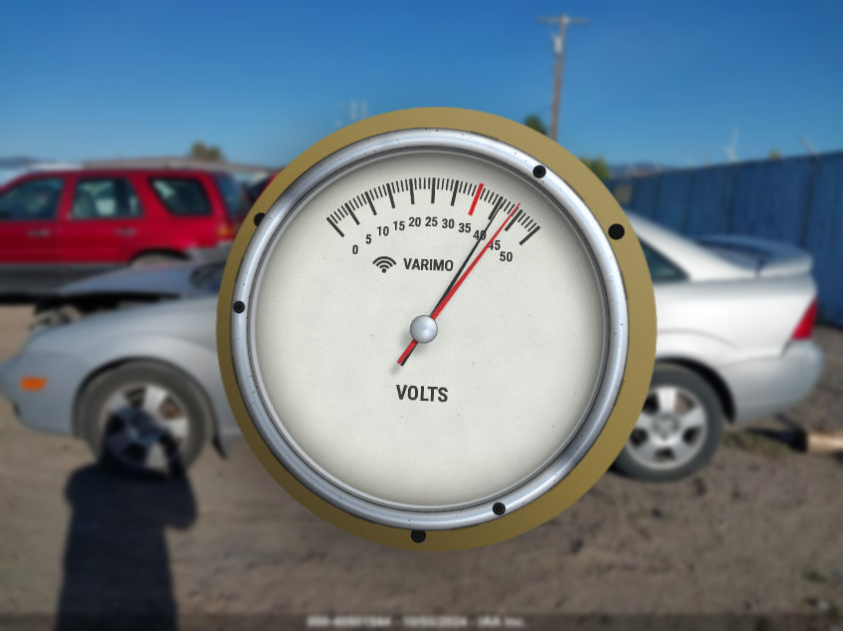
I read 44 V
